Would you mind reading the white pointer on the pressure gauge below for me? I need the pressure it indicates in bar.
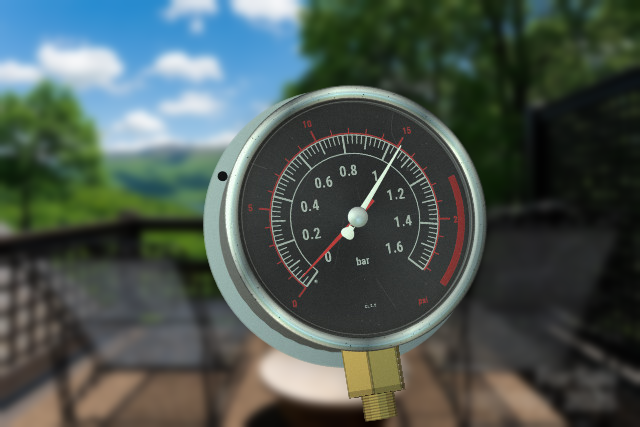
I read 1.04 bar
